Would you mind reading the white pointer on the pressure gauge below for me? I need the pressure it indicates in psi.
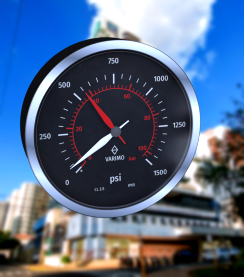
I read 50 psi
